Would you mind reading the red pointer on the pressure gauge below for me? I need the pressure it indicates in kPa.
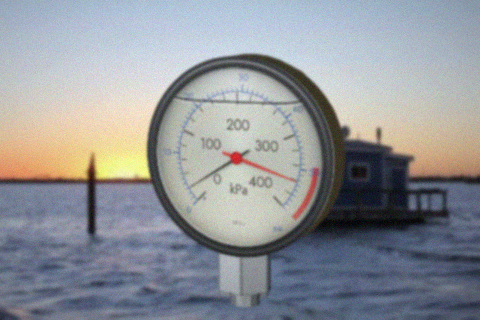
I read 360 kPa
